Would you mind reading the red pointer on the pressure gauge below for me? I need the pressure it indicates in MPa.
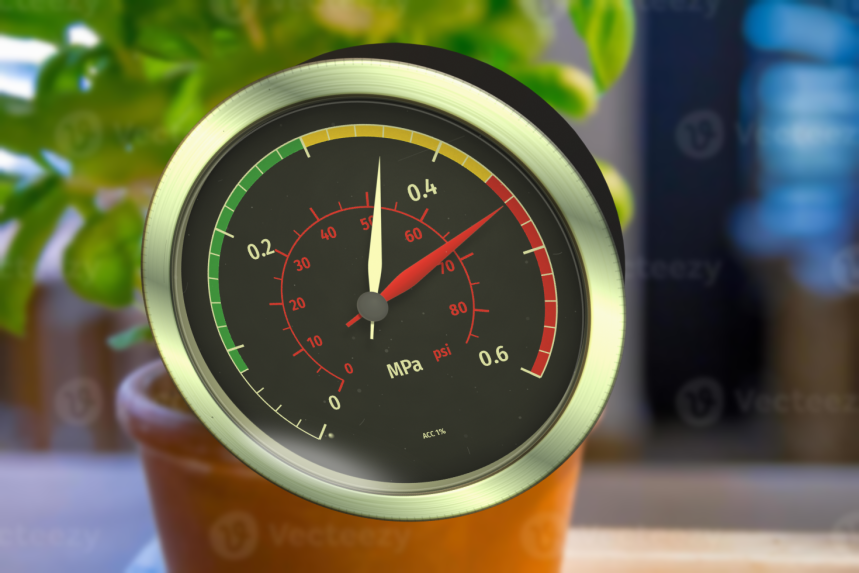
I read 0.46 MPa
